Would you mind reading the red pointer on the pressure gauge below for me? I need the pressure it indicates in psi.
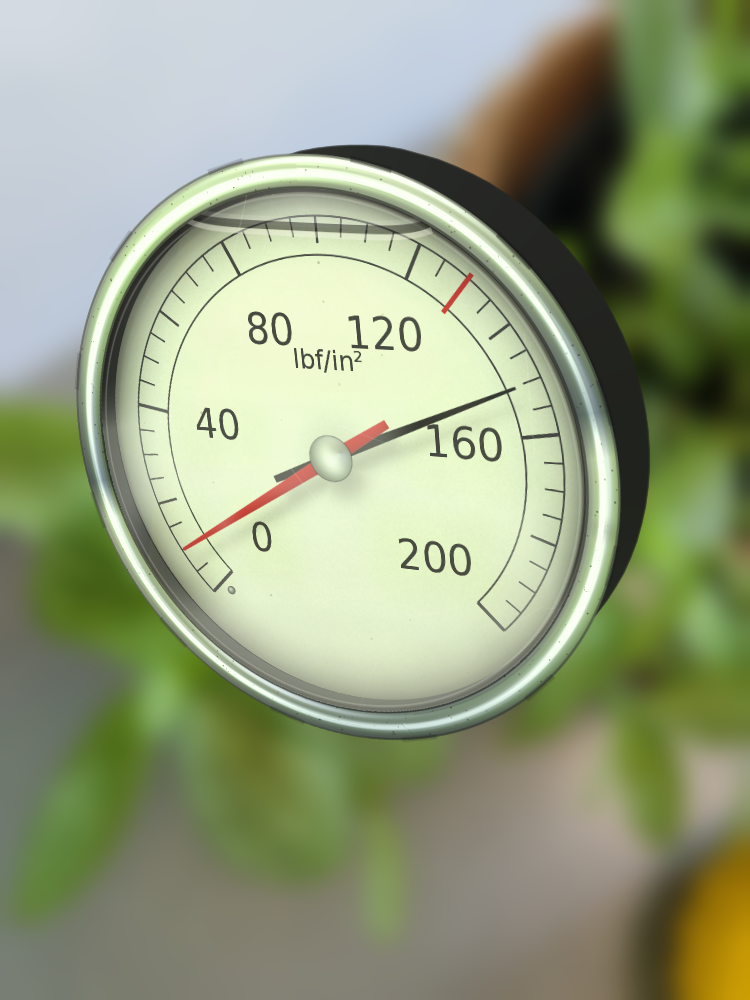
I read 10 psi
